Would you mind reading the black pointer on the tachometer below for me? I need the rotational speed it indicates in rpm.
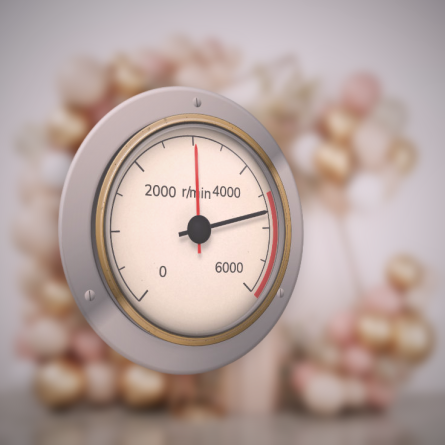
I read 4750 rpm
